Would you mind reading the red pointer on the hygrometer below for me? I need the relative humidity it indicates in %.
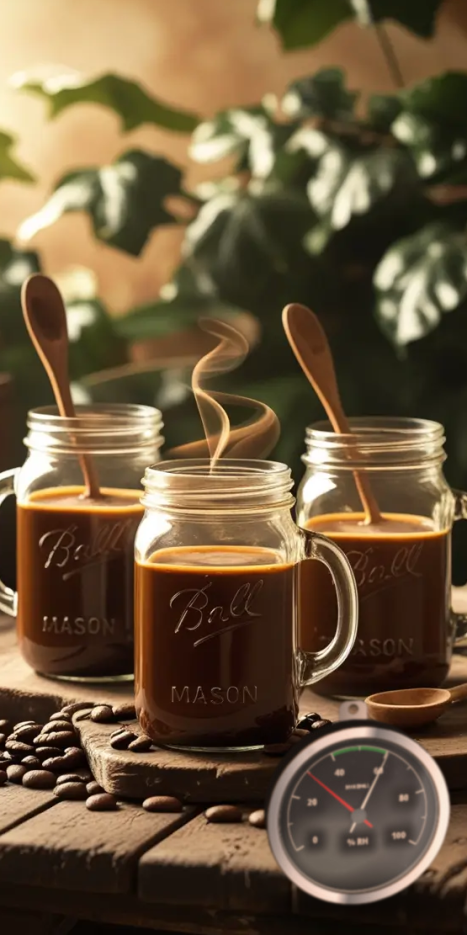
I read 30 %
